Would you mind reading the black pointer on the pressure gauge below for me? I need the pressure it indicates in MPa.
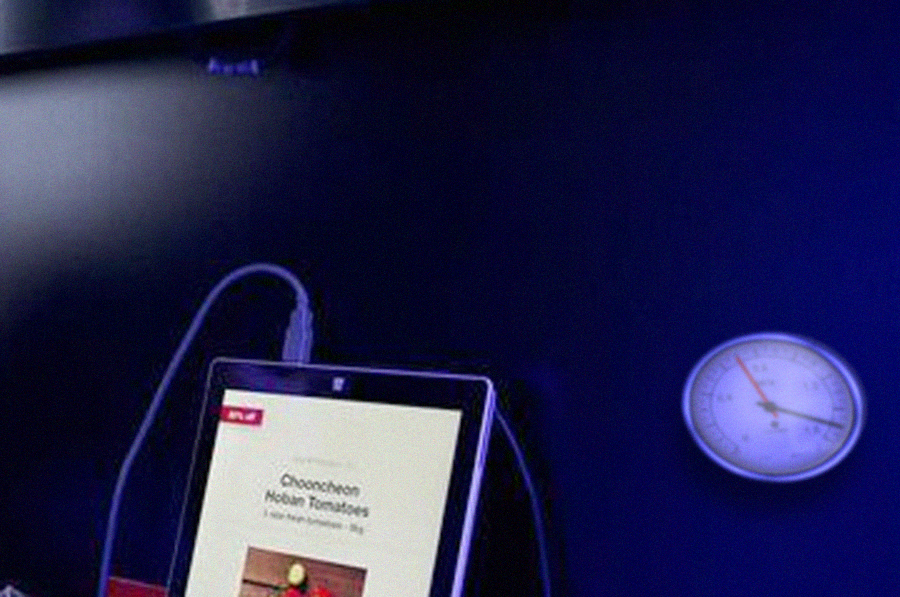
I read 1.5 MPa
